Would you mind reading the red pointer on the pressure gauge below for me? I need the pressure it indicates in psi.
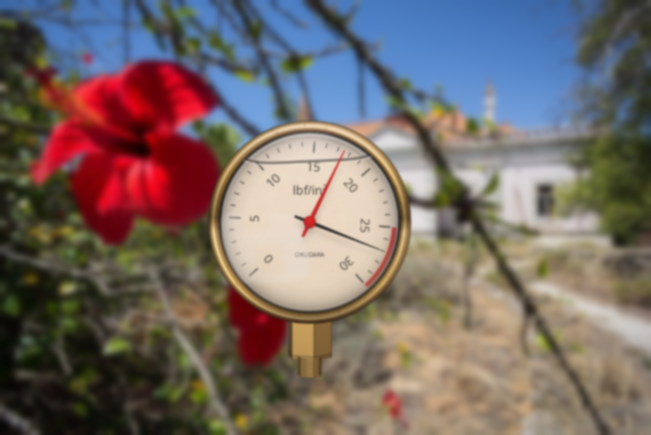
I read 17.5 psi
